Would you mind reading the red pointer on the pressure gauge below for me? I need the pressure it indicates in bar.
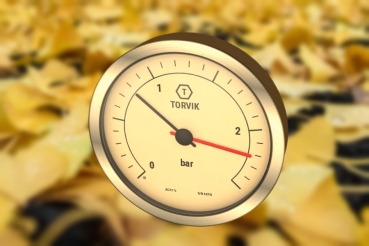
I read 2.2 bar
